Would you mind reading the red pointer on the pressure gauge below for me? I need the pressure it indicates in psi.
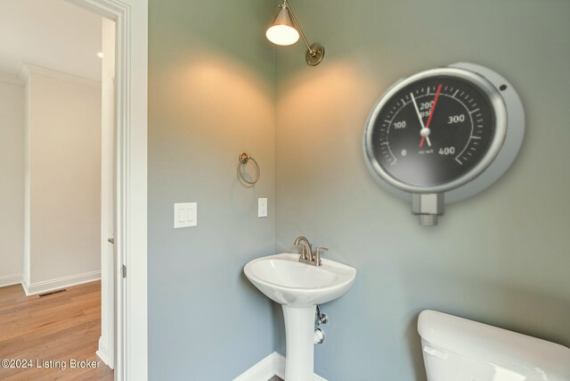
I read 220 psi
